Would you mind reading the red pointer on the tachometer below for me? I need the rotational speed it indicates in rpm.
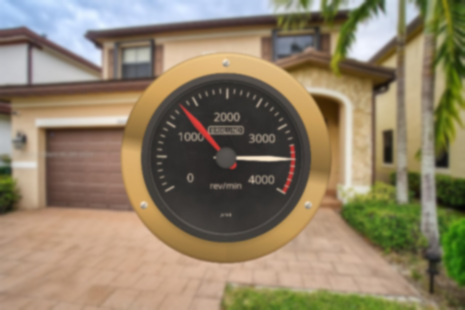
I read 1300 rpm
